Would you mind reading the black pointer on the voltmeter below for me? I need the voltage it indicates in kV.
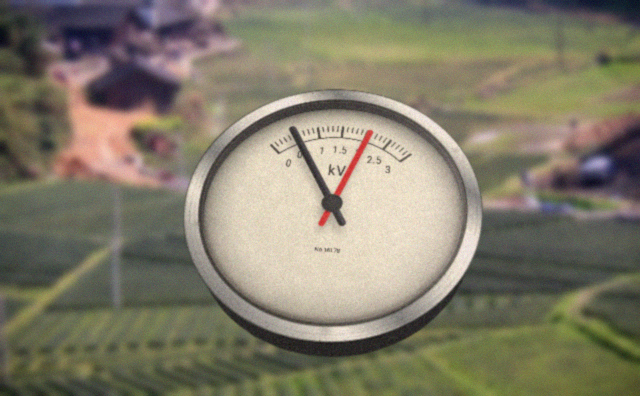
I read 0.5 kV
